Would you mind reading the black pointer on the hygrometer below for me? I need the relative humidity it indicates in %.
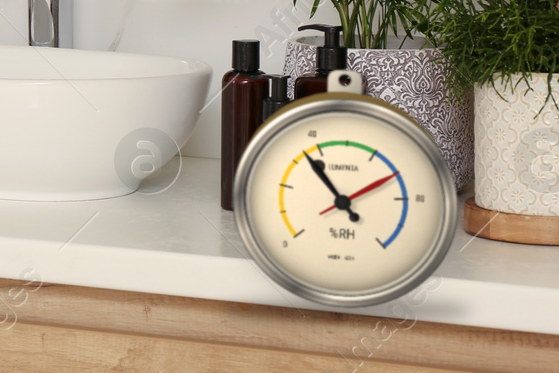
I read 35 %
